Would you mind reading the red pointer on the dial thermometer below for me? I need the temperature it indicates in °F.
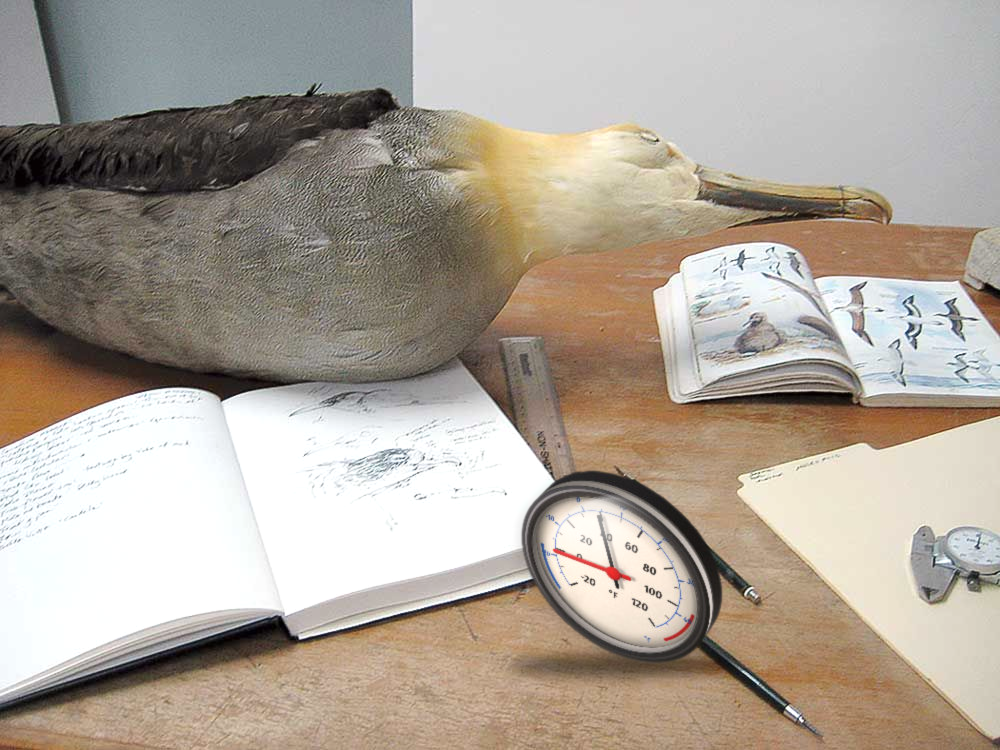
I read 0 °F
